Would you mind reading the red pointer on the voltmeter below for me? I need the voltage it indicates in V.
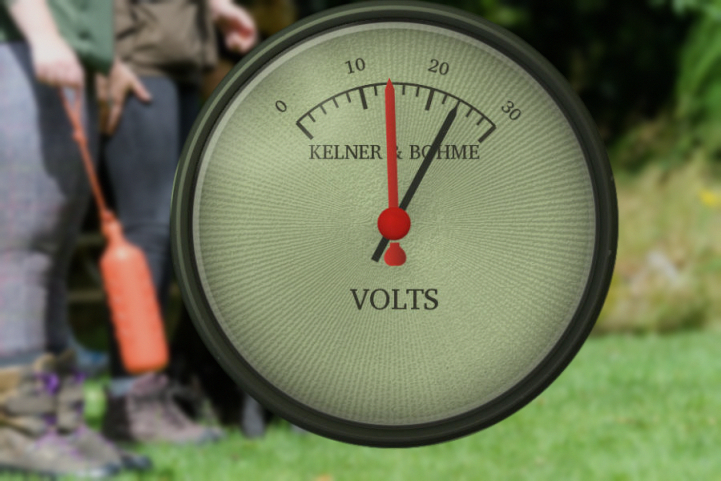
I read 14 V
